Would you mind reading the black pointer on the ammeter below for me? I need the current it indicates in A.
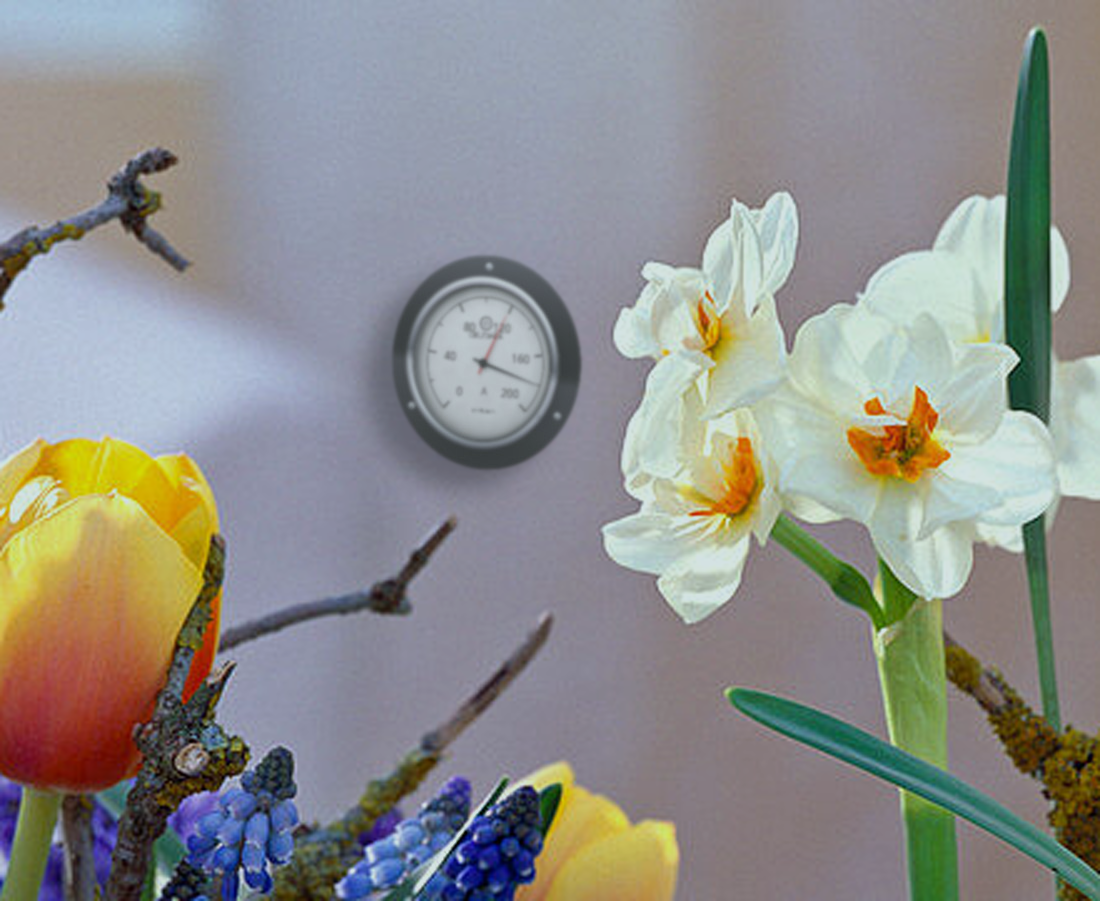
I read 180 A
